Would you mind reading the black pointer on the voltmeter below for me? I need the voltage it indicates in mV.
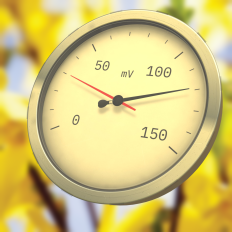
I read 120 mV
